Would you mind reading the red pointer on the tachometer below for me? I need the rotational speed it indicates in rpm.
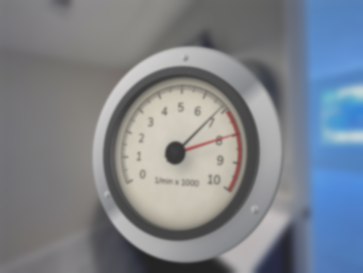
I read 8000 rpm
